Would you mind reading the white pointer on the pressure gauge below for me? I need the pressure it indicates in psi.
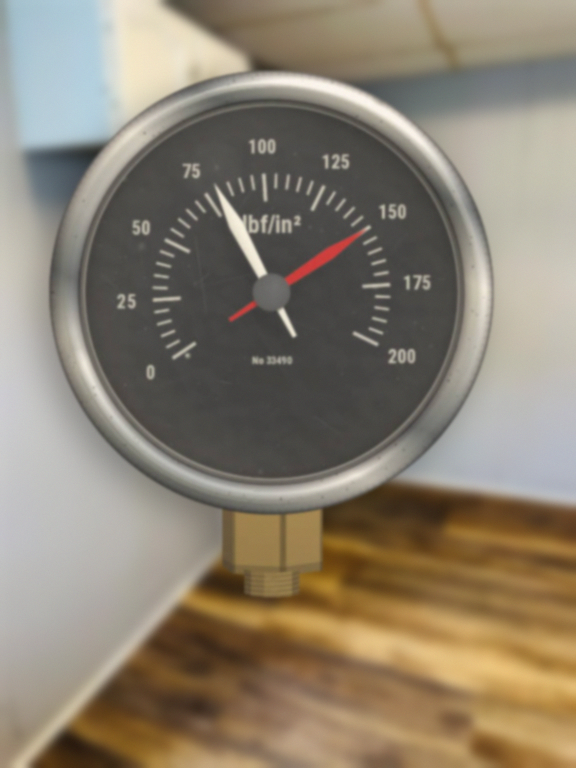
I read 80 psi
